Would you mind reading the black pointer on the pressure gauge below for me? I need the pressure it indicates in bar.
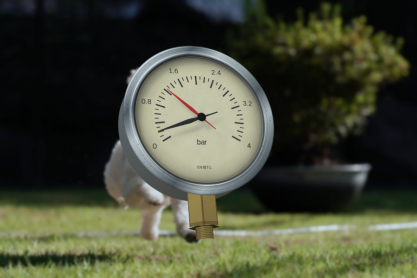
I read 0.2 bar
